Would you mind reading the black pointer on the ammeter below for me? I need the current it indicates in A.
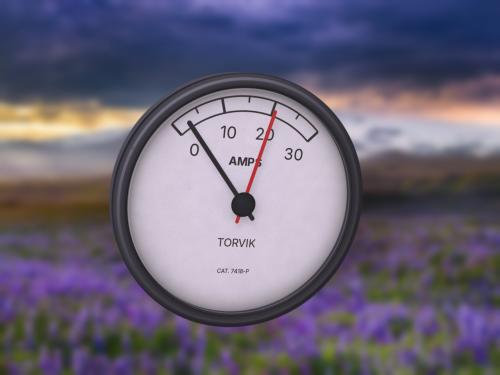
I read 2.5 A
